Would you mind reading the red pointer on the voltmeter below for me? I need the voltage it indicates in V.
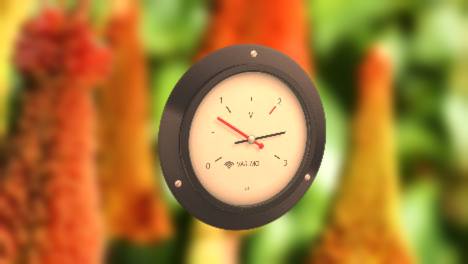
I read 0.75 V
